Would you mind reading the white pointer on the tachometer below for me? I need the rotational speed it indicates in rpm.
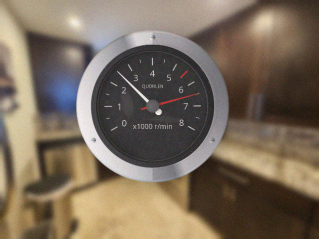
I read 2500 rpm
